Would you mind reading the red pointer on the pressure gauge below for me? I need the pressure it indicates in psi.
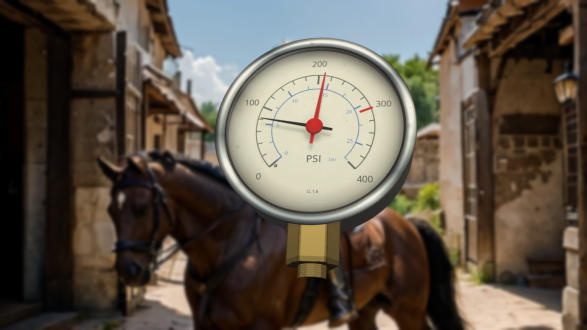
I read 210 psi
